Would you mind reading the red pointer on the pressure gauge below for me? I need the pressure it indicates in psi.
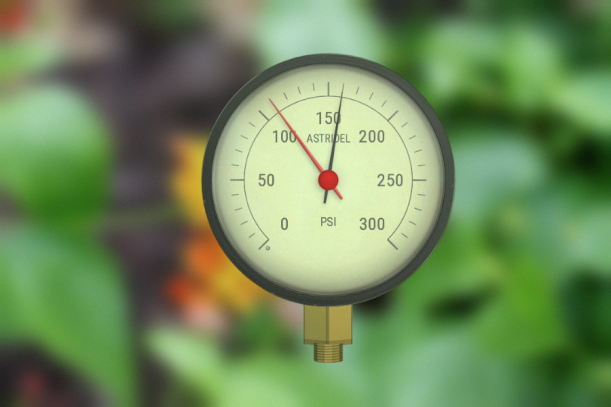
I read 110 psi
